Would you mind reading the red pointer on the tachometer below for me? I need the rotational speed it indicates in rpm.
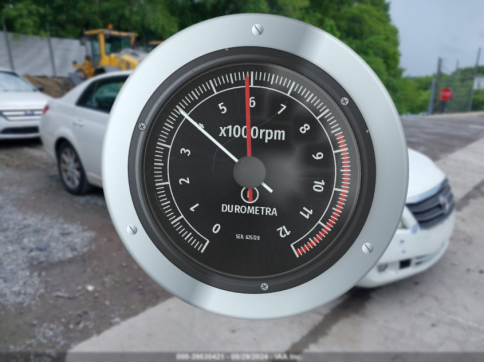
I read 5900 rpm
